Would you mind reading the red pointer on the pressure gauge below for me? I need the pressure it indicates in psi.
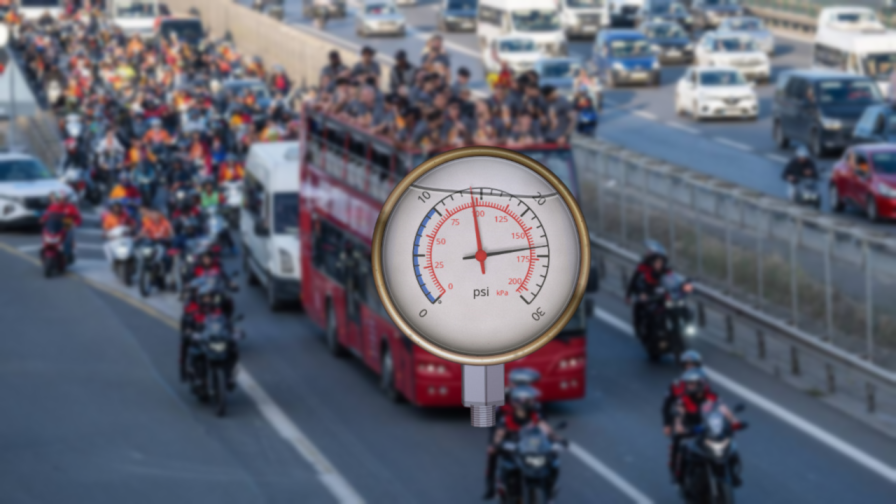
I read 14 psi
